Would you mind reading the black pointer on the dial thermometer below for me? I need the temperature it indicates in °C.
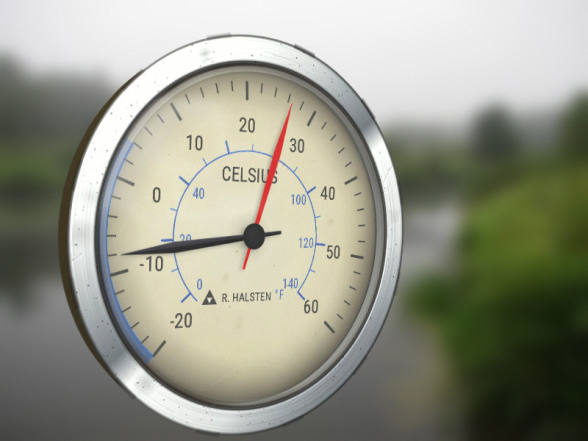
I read -8 °C
